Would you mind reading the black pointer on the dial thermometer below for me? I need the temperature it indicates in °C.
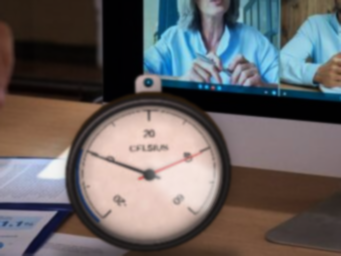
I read 0 °C
